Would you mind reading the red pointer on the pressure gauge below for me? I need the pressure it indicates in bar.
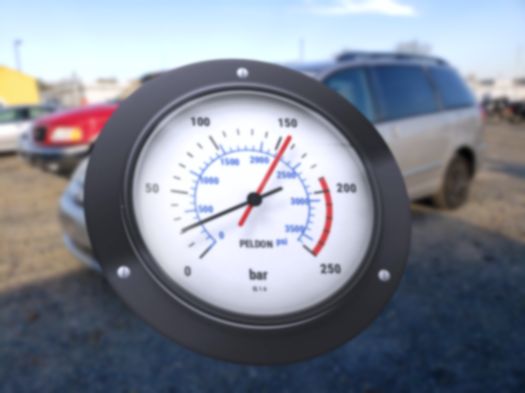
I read 155 bar
